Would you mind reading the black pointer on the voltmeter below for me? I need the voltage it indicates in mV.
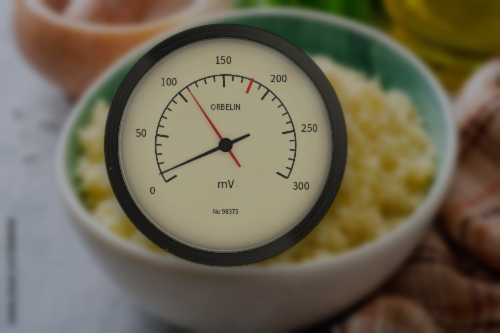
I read 10 mV
